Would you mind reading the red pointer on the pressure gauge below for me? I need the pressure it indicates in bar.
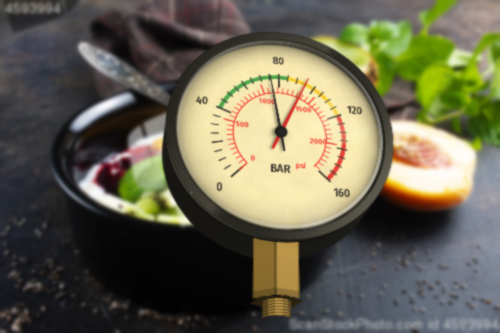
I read 95 bar
